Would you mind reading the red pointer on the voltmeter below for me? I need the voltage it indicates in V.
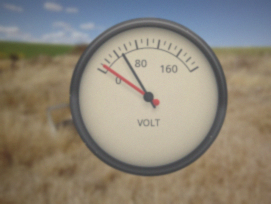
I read 10 V
